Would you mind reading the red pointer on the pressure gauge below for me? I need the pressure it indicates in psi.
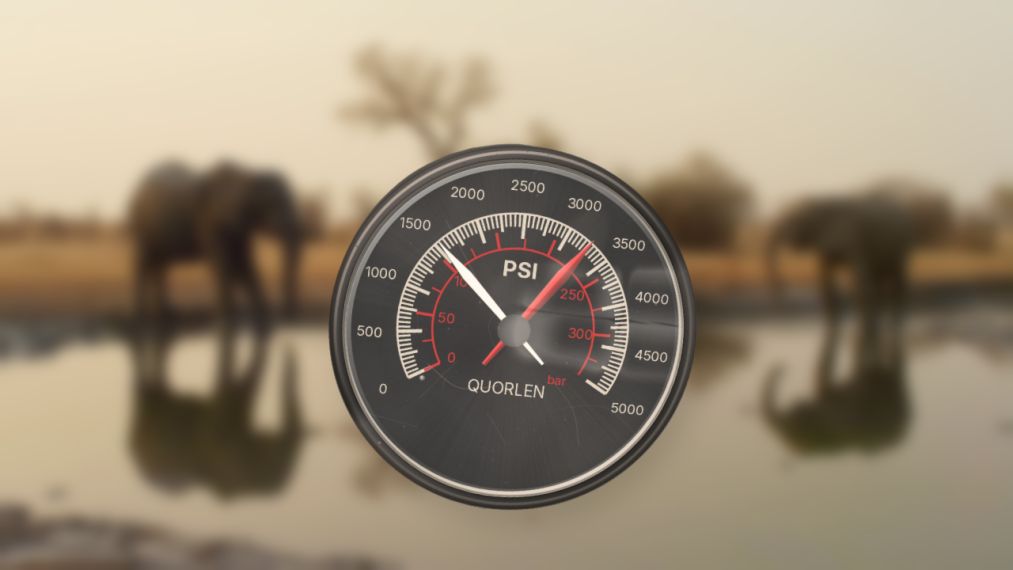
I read 3250 psi
